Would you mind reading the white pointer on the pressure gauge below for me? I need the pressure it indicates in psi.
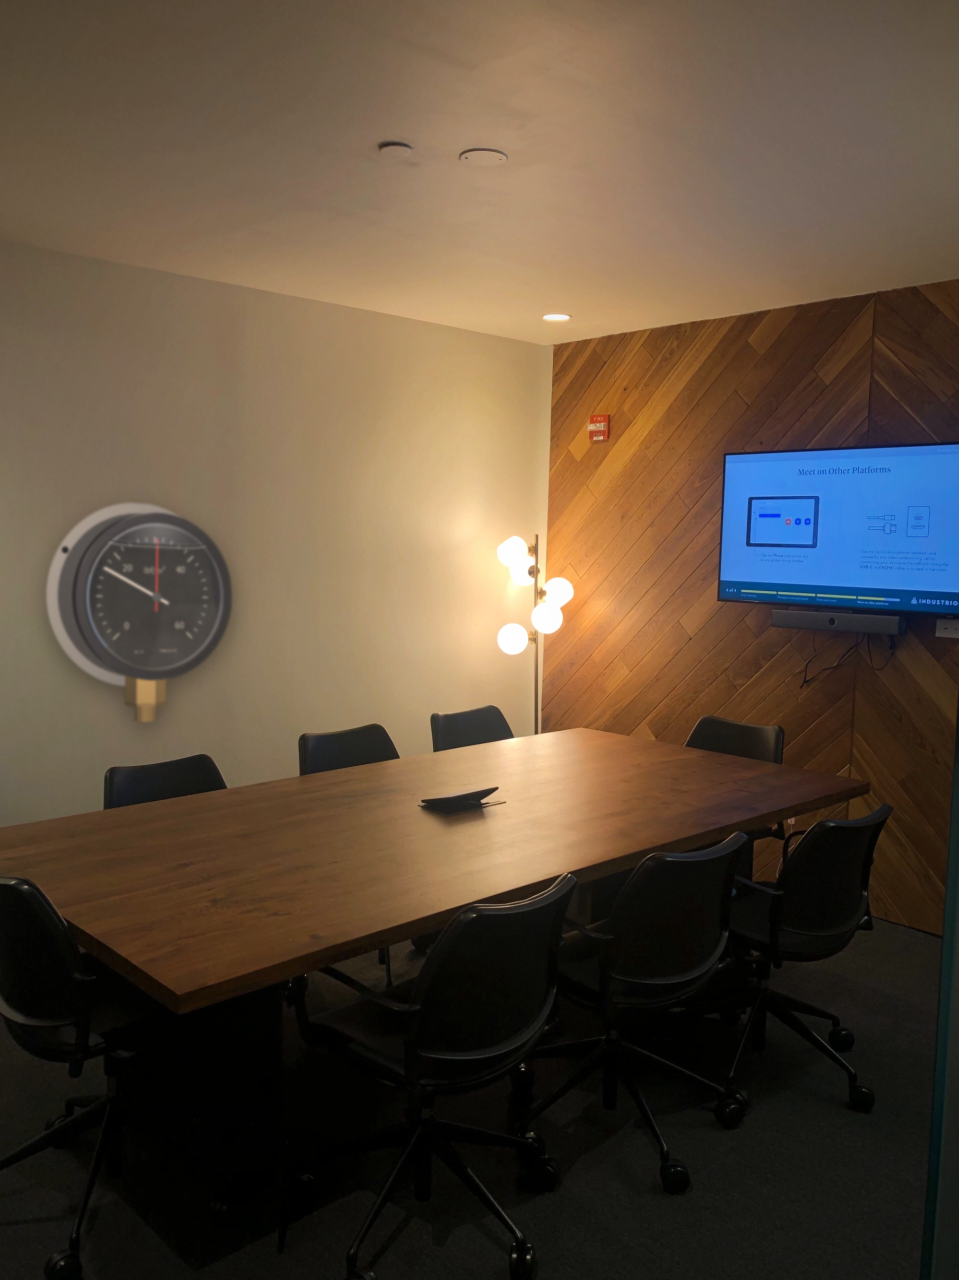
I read 16 psi
